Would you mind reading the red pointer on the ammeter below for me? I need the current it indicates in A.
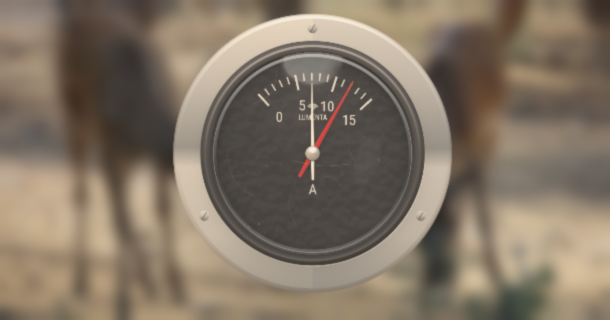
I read 12 A
